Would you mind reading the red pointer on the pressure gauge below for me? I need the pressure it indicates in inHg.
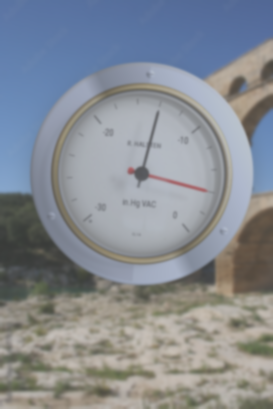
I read -4 inHg
